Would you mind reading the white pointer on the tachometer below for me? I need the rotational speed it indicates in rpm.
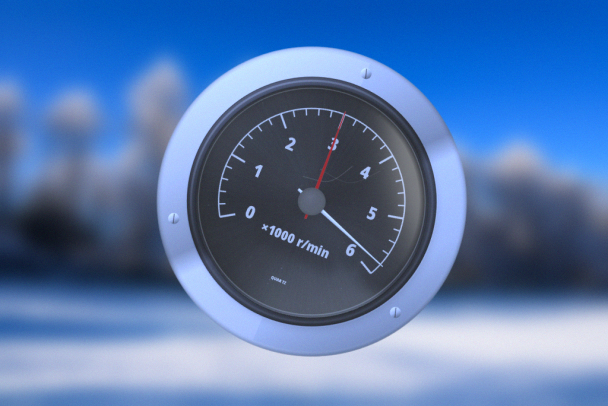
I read 5800 rpm
